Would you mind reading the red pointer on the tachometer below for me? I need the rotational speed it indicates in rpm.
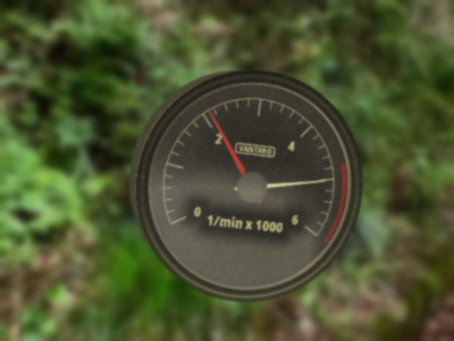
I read 2100 rpm
